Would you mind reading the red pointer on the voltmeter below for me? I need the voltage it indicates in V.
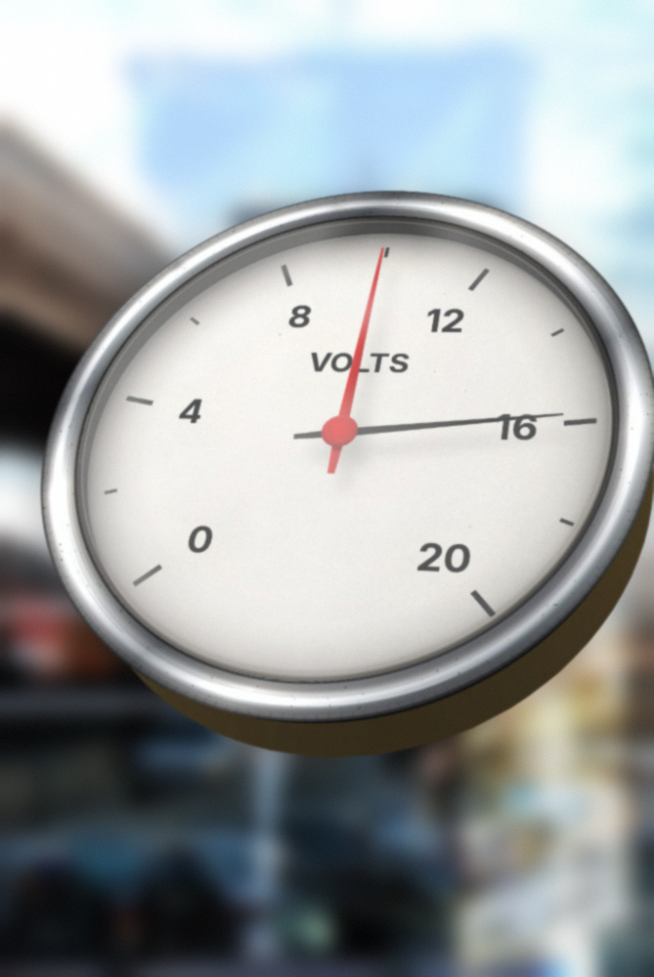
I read 10 V
